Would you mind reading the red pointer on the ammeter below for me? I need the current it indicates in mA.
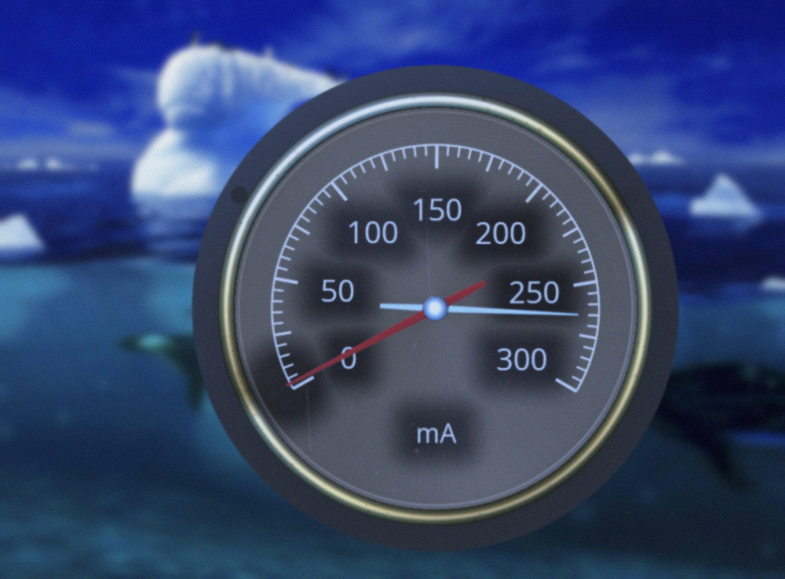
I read 2.5 mA
